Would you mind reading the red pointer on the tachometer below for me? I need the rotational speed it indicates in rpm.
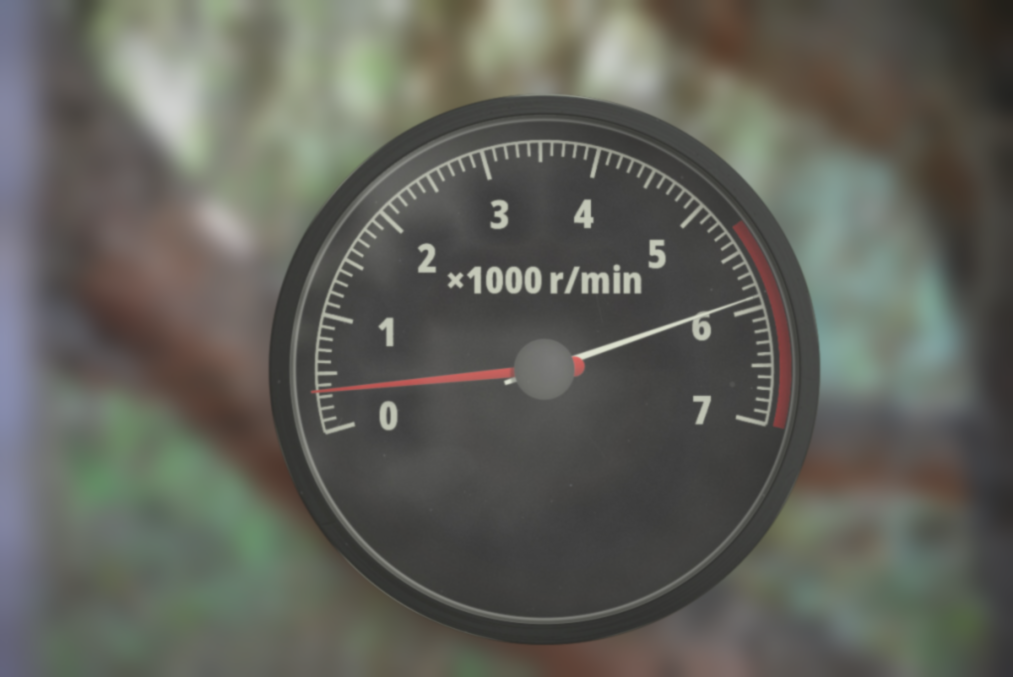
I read 350 rpm
